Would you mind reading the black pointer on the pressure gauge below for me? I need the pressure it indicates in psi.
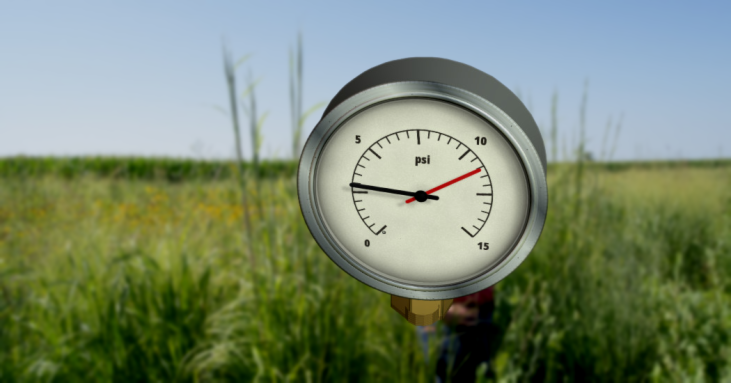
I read 3 psi
